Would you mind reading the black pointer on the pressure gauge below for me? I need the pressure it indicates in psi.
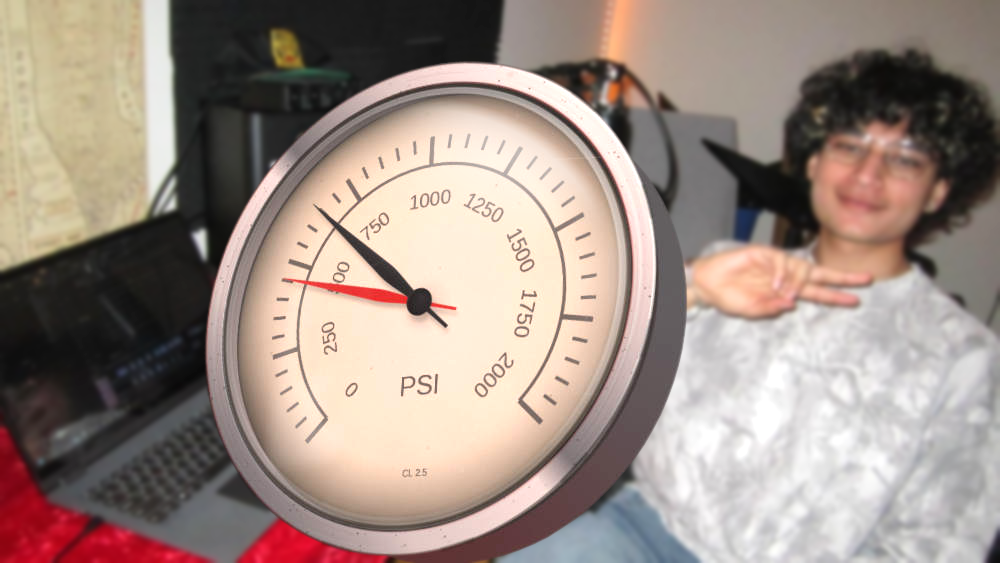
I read 650 psi
